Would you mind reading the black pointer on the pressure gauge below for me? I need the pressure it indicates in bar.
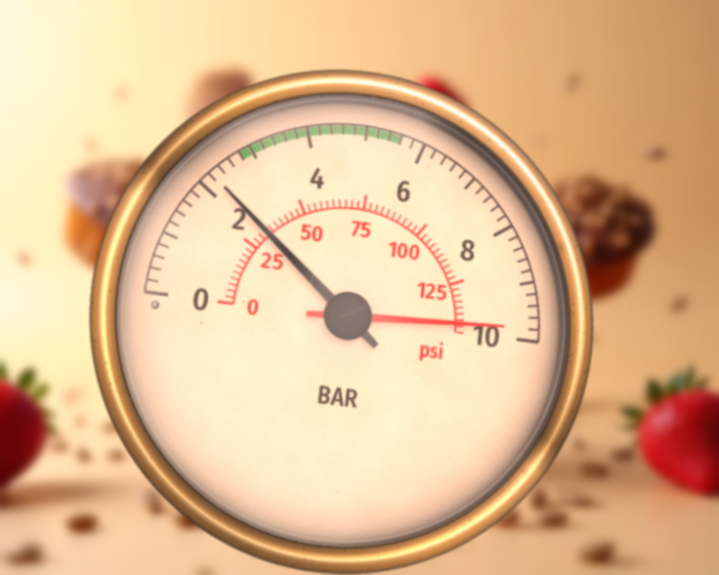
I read 2.2 bar
